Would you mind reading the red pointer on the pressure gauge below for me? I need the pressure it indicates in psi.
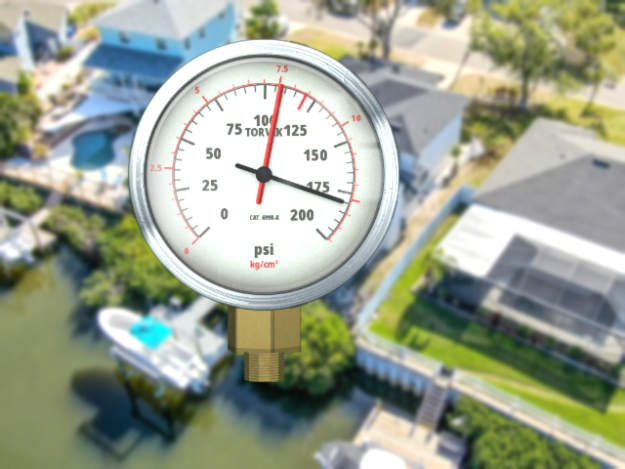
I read 107.5 psi
